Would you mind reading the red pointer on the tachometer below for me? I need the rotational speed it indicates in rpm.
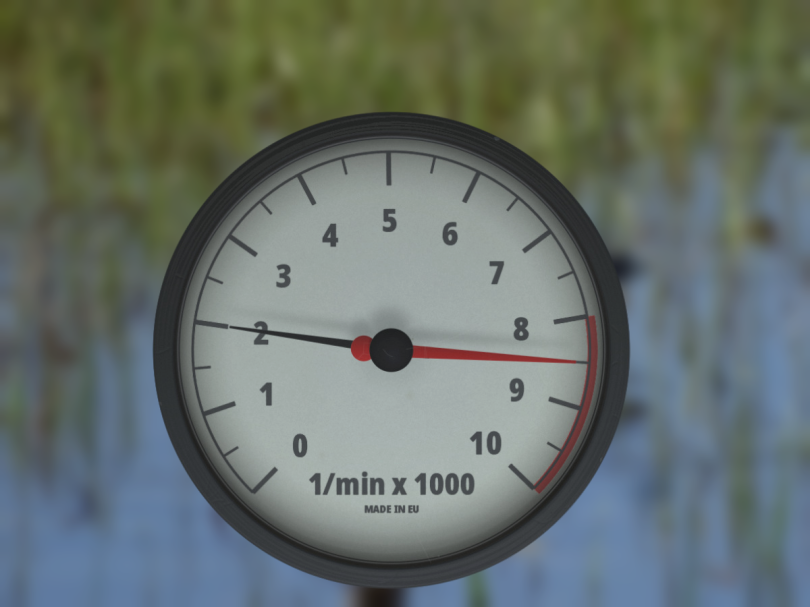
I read 8500 rpm
